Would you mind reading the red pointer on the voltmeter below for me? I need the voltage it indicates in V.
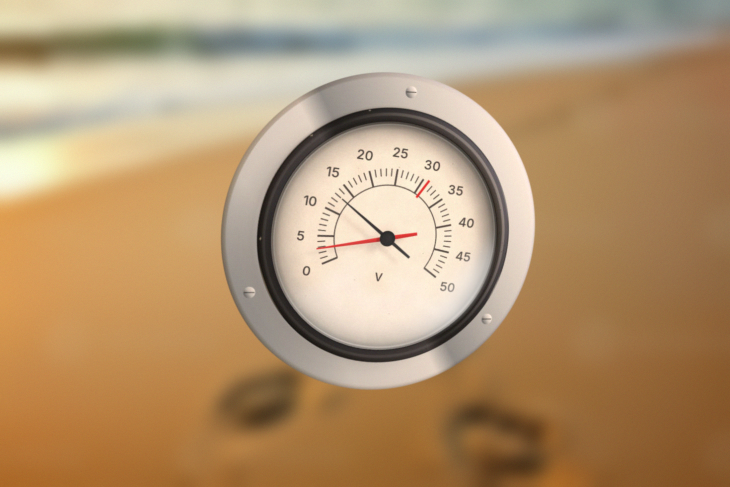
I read 3 V
